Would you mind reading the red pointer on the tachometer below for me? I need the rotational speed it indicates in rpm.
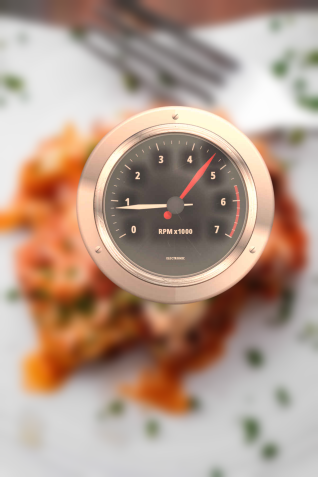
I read 4600 rpm
